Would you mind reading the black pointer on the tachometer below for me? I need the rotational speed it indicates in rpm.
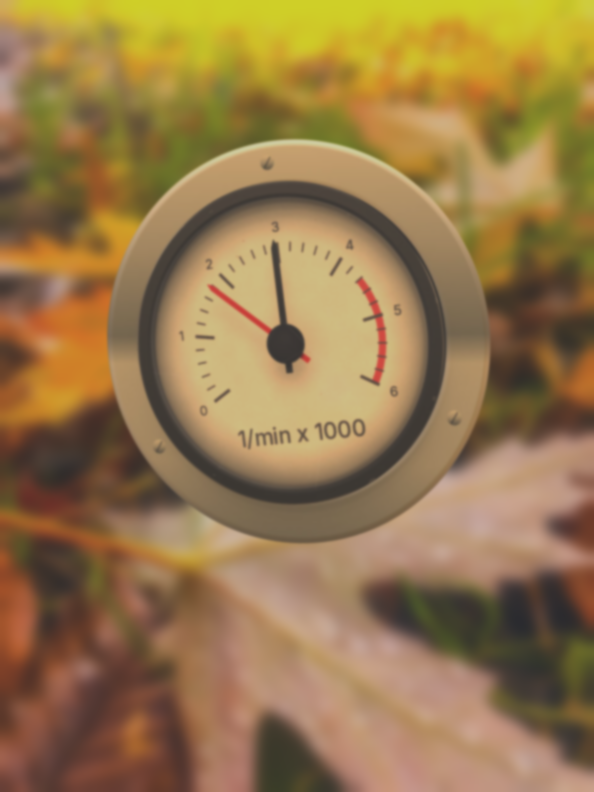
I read 3000 rpm
